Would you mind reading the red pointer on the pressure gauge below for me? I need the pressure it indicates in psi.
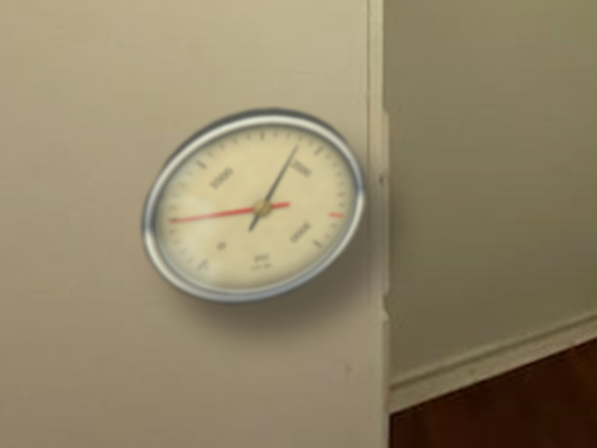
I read 500 psi
